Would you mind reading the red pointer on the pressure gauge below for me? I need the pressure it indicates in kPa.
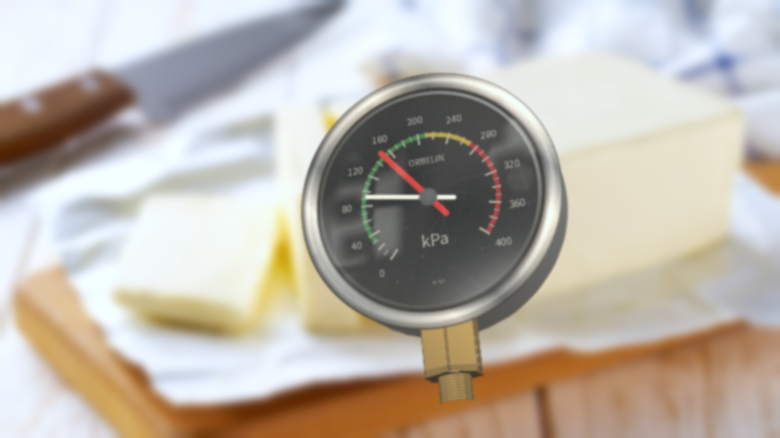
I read 150 kPa
